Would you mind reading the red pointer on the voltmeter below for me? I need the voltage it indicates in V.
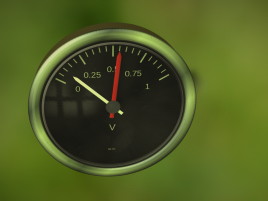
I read 0.55 V
